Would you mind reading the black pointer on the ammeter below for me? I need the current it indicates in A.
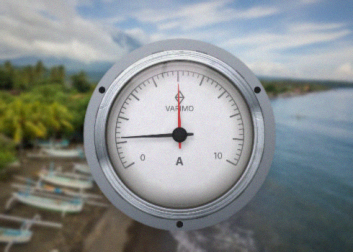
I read 1.2 A
